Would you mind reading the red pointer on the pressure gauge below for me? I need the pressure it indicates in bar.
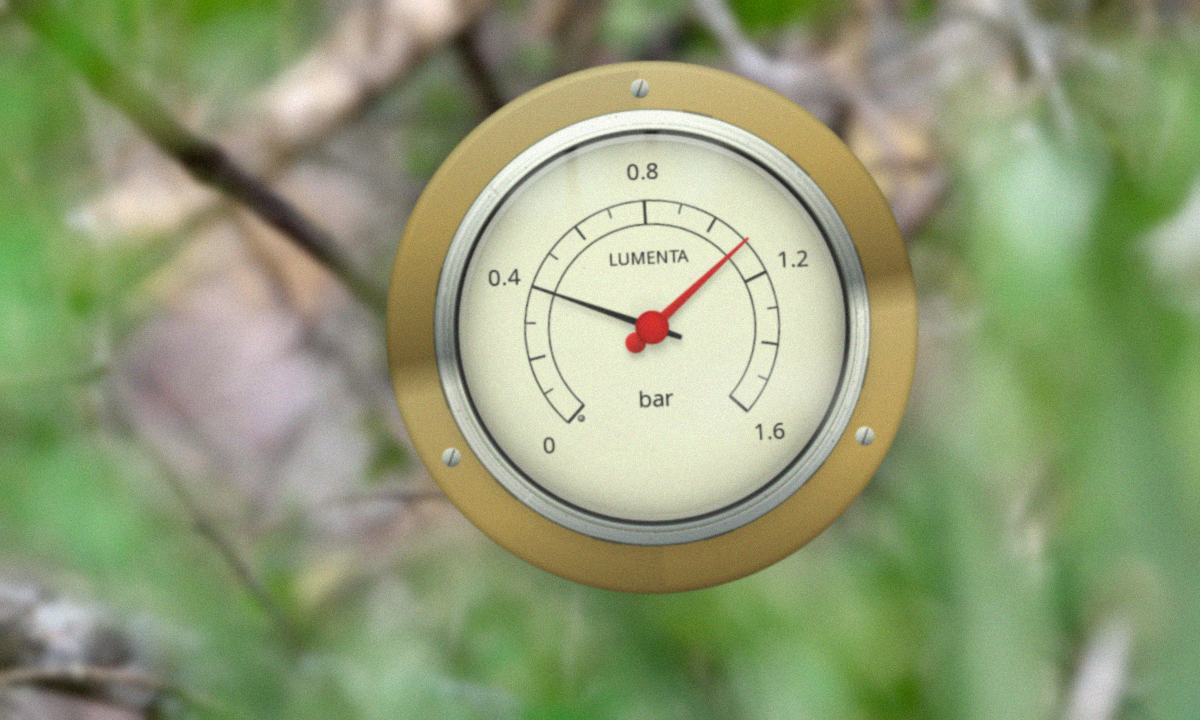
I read 1.1 bar
